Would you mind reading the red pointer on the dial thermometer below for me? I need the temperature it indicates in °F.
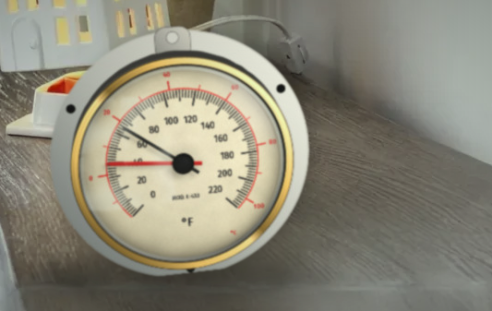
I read 40 °F
